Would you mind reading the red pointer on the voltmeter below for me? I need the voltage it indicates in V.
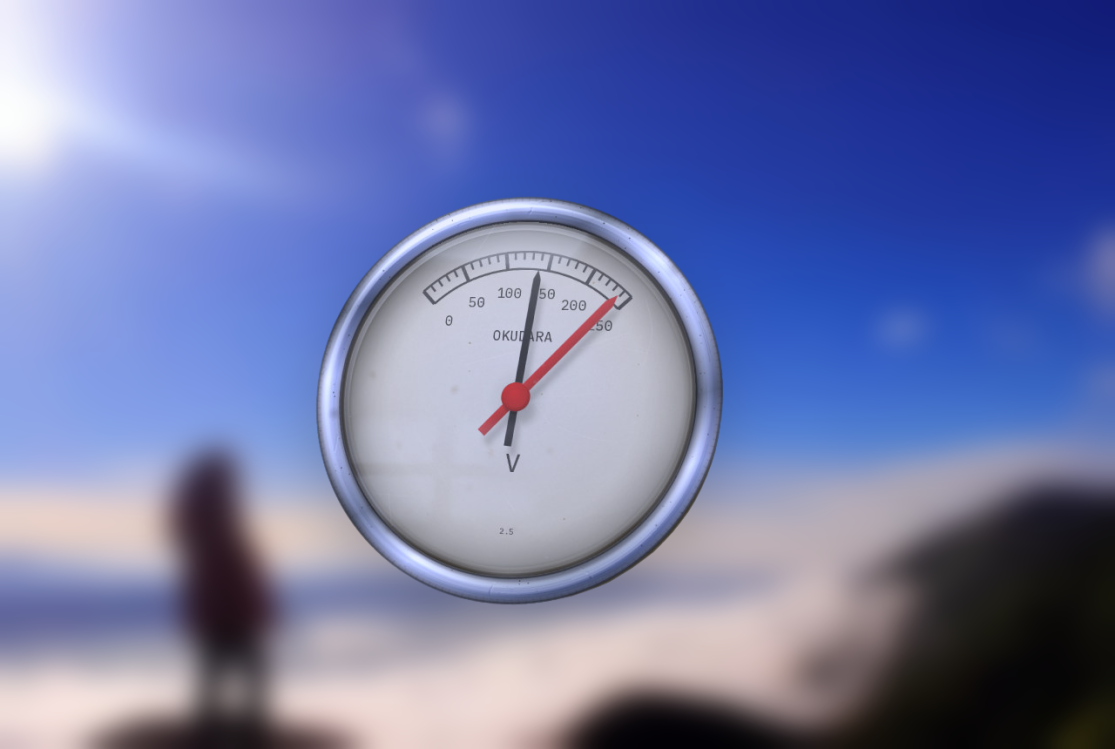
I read 240 V
